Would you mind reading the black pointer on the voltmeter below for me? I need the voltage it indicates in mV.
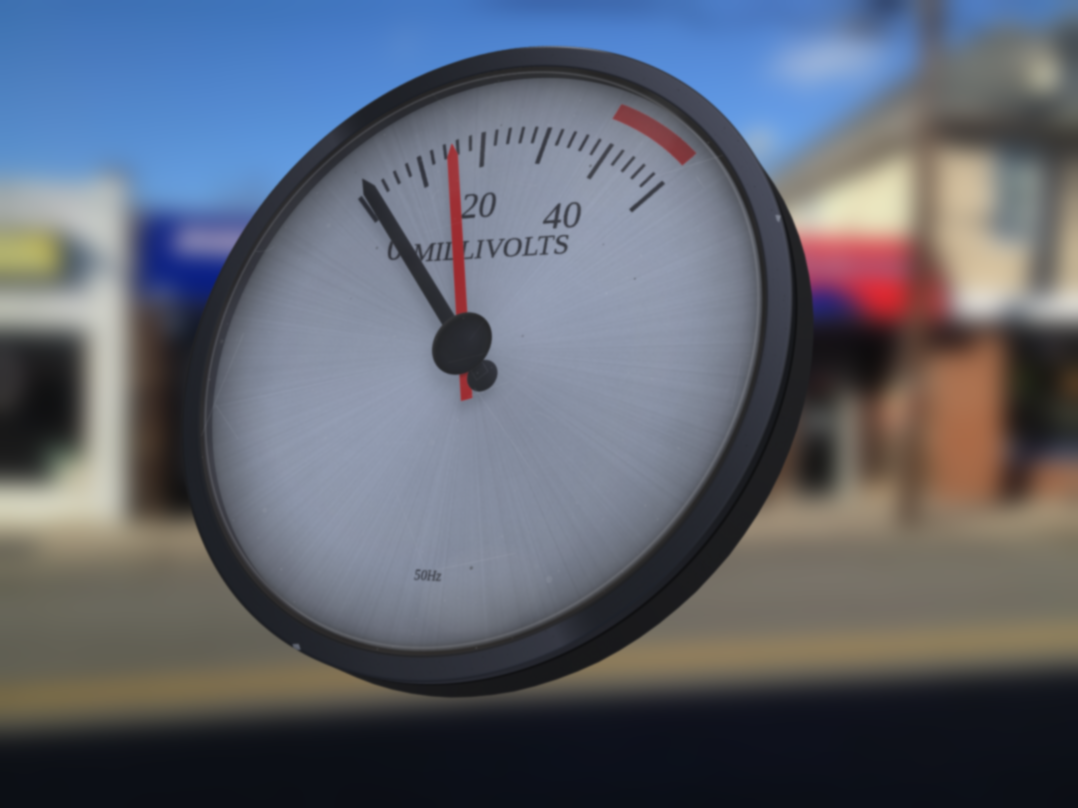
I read 2 mV
